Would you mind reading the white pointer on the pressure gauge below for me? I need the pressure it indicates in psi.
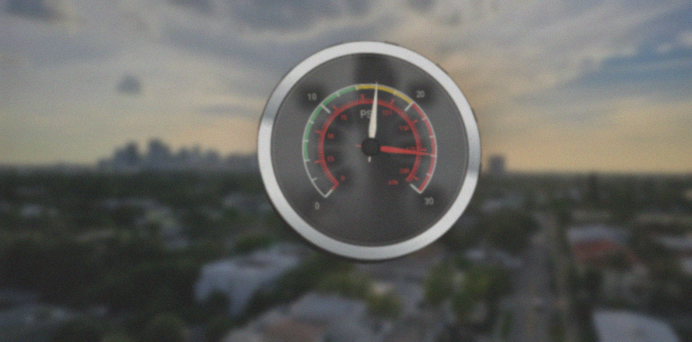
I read 16 psi
